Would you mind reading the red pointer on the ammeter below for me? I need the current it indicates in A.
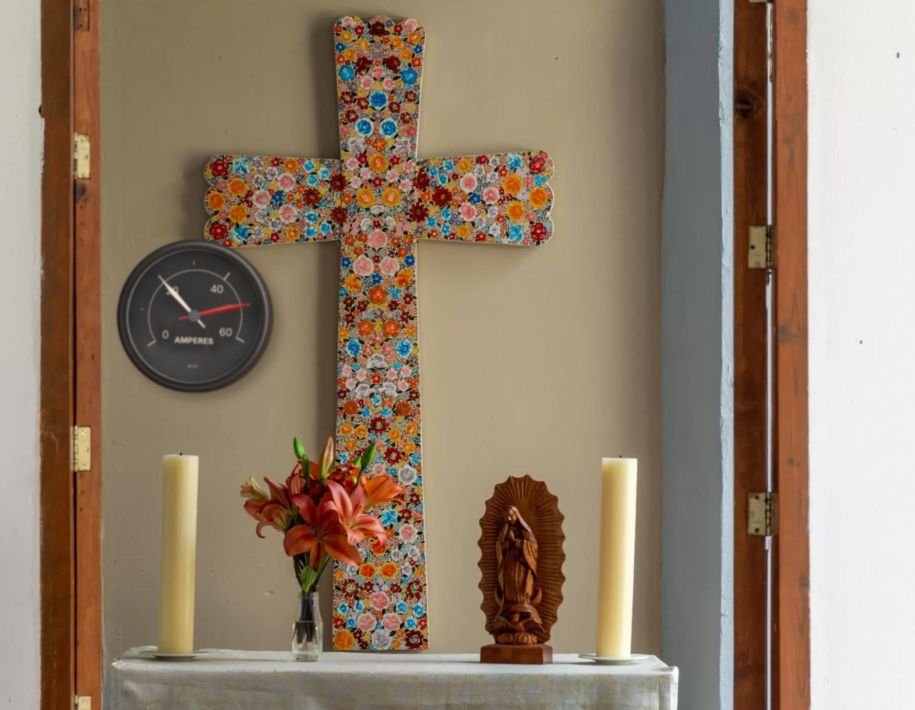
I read 50 A
